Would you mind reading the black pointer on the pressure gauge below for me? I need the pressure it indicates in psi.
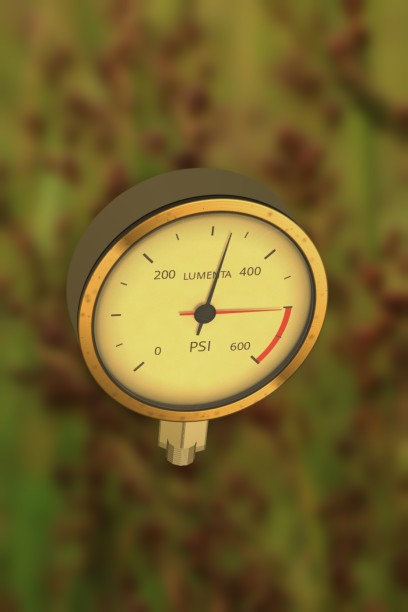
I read 325 psi
